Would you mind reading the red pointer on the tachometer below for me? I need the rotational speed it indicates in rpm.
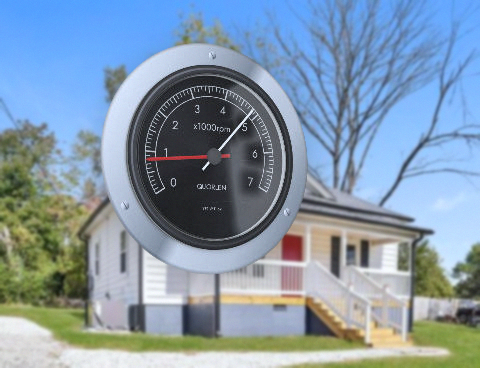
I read 800 rpm
